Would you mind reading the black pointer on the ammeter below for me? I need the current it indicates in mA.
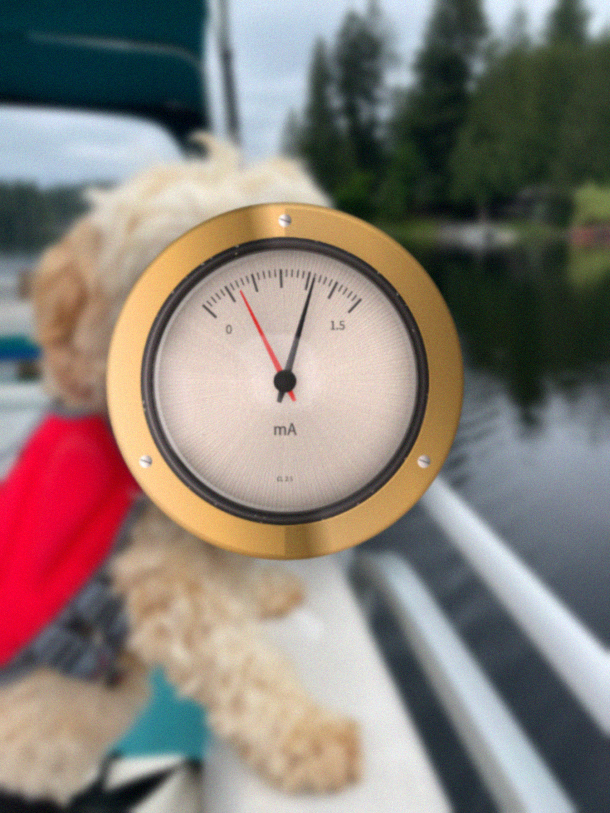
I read 1.05 mA
